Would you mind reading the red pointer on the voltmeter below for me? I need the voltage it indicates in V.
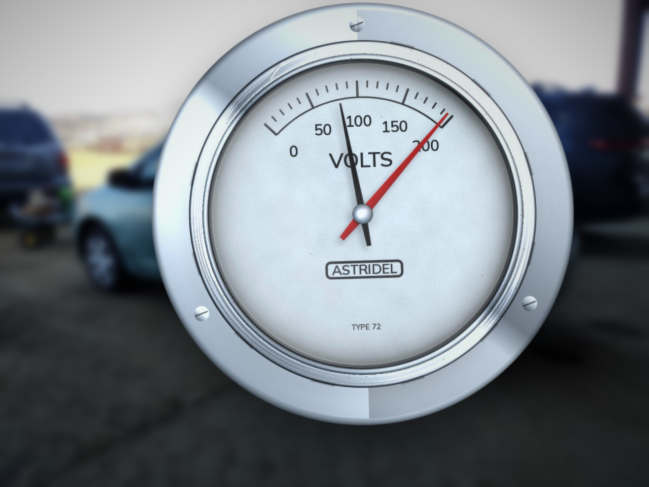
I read 195 V
